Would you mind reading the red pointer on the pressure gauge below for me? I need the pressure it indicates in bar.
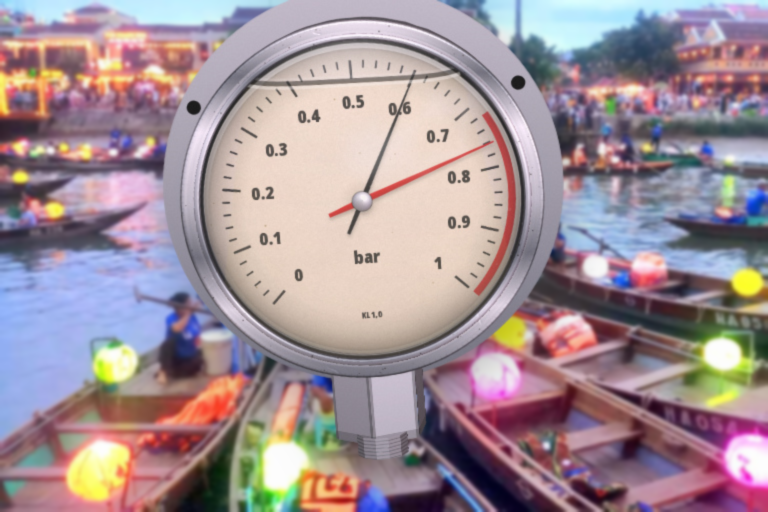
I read 0.76 bar
